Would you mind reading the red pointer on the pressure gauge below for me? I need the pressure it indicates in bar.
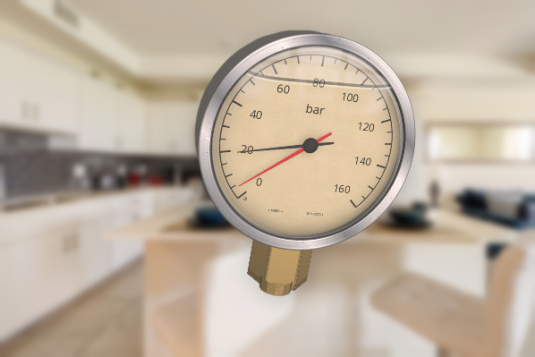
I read 5 bar
